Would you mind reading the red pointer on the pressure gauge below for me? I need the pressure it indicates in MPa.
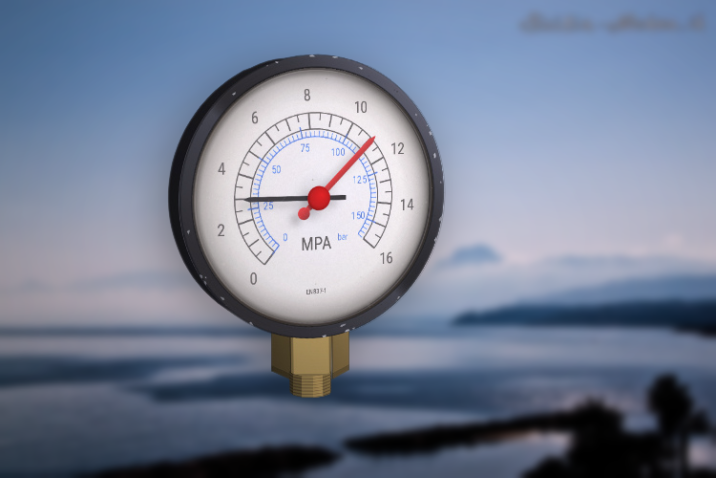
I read 11 MPa
